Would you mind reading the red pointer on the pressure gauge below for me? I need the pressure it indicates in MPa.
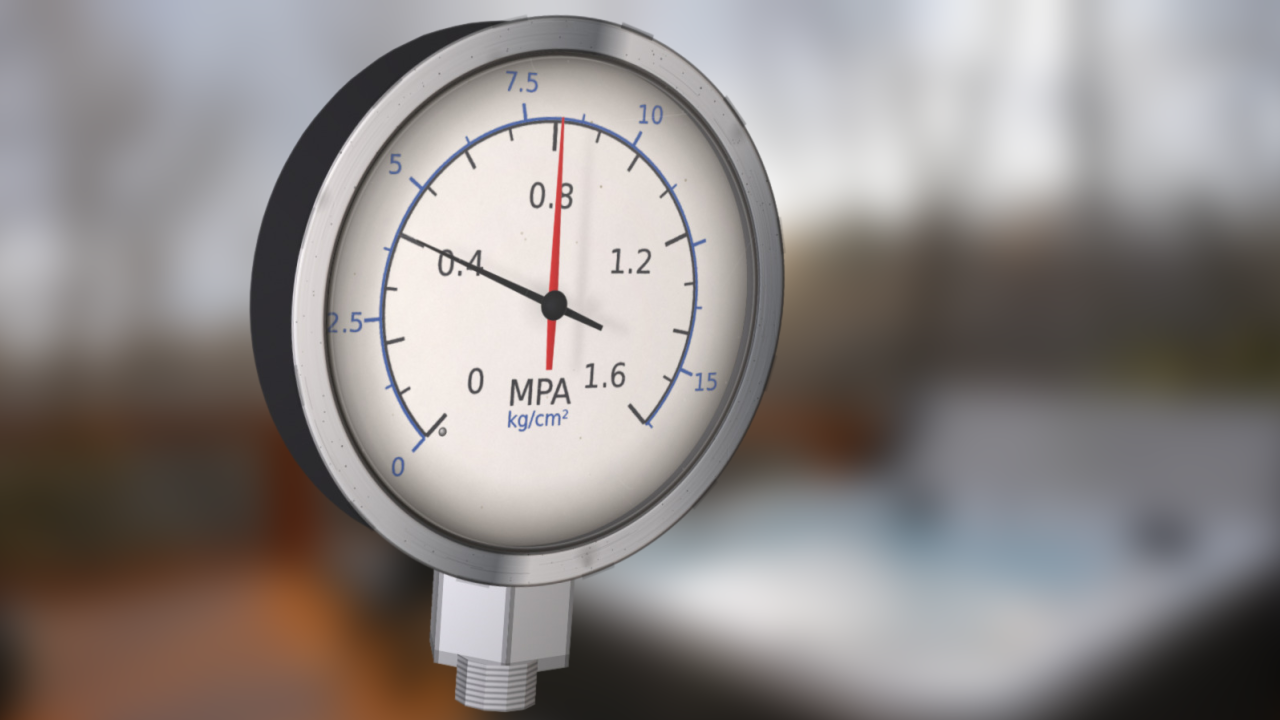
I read 0.8 MPa
